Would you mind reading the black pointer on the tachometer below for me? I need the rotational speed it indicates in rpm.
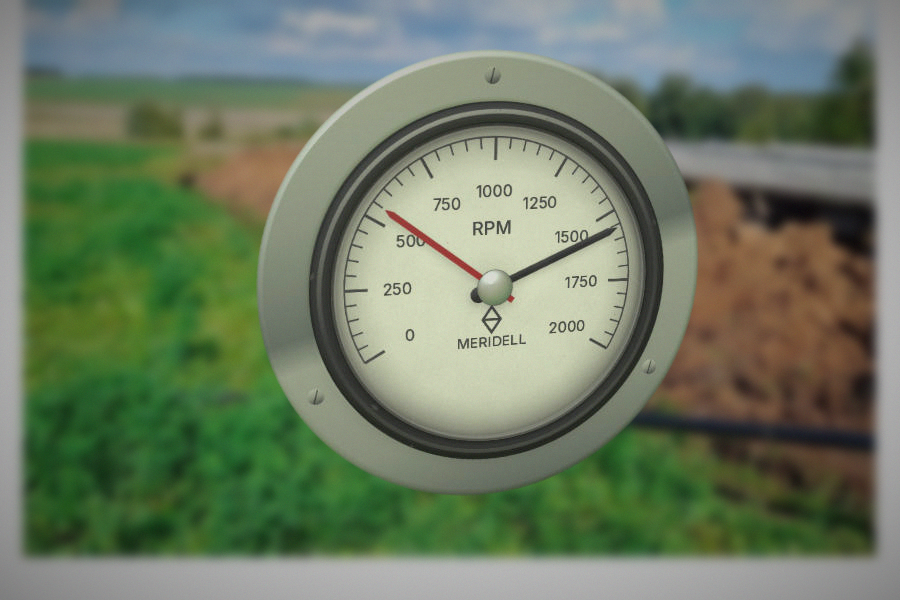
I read 1550 rpm
